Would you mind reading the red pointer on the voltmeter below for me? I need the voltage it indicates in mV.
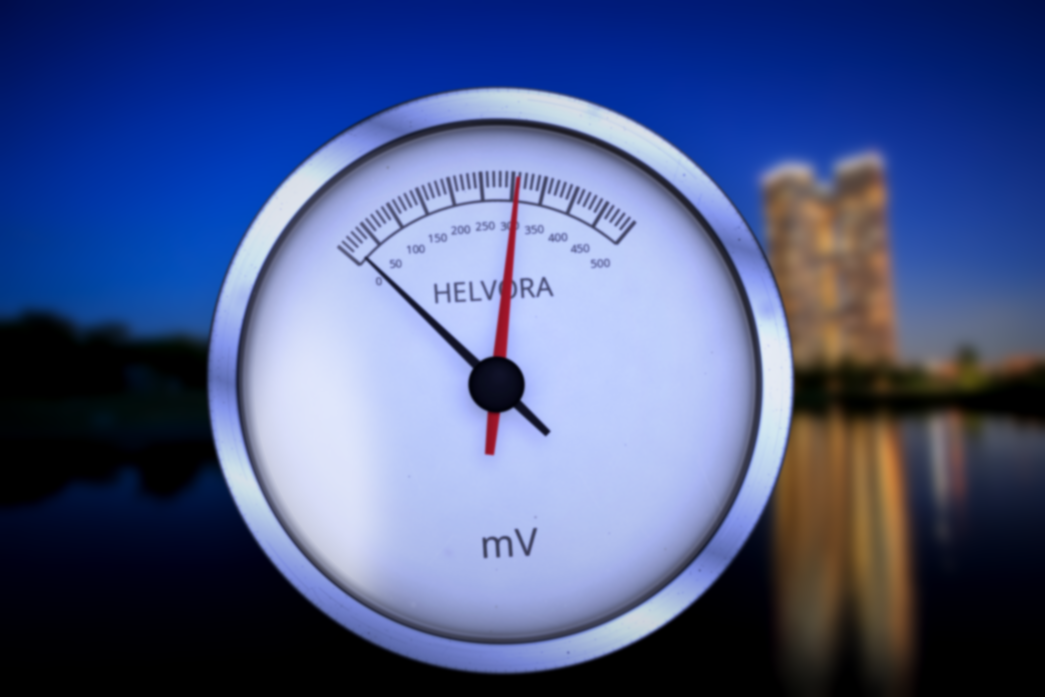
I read 310 mV
